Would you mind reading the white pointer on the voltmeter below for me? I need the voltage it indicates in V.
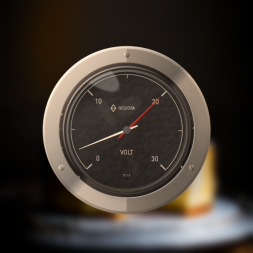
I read 2.5 V
